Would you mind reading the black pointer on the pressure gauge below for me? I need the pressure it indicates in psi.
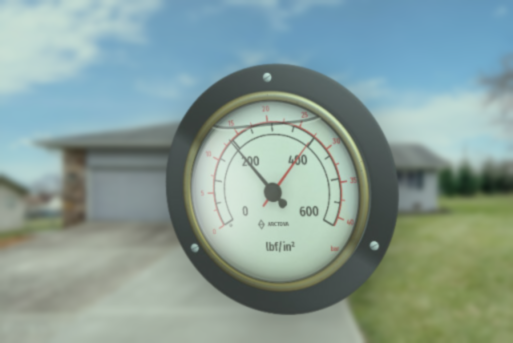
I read 200 psi
